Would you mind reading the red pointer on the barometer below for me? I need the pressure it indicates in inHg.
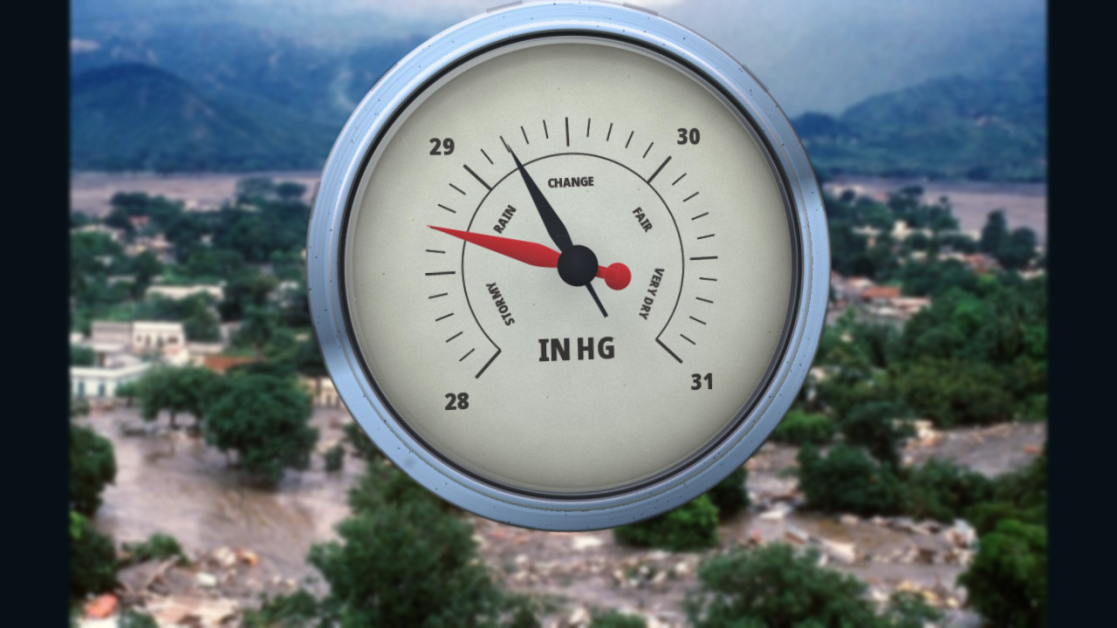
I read 28.7 inHg
